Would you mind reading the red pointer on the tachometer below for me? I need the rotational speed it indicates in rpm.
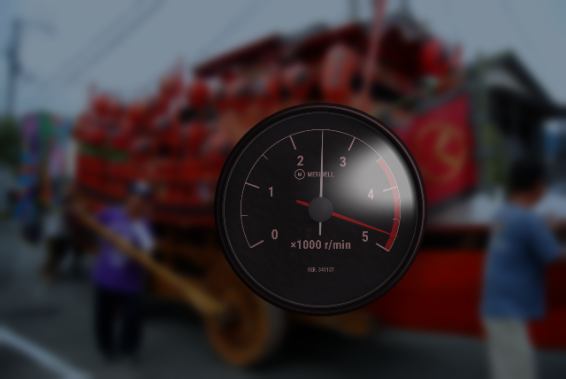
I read 4750 rpm
